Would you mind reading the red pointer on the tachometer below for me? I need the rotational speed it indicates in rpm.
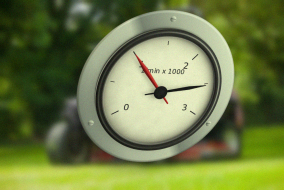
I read 1000 rpm
